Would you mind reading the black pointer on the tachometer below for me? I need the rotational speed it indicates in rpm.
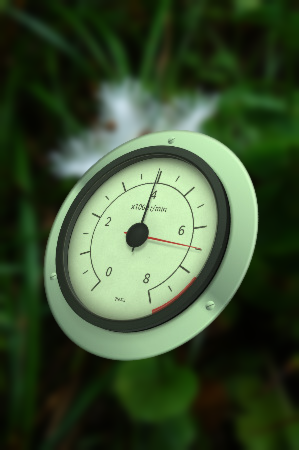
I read 4000 rpm
